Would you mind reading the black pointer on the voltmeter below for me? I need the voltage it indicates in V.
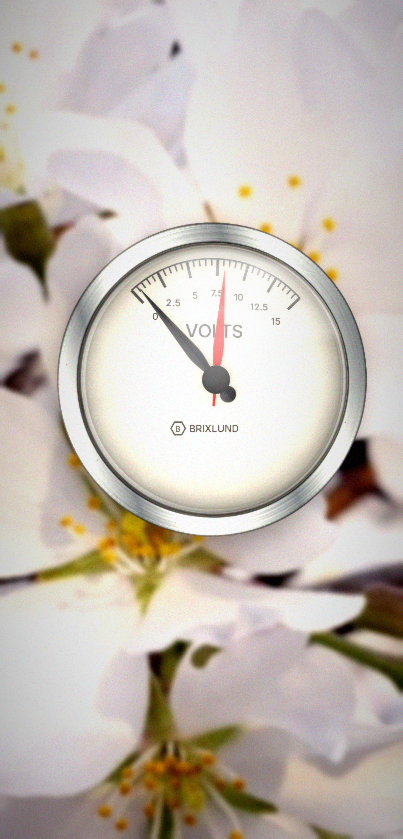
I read 0.5 V
